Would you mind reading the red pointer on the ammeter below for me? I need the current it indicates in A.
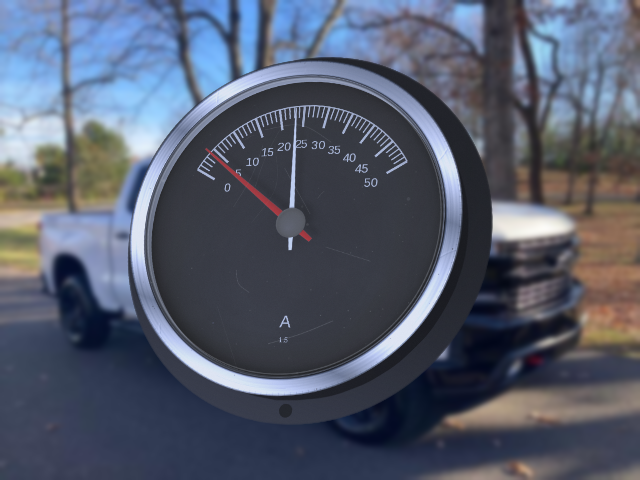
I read 4 A
